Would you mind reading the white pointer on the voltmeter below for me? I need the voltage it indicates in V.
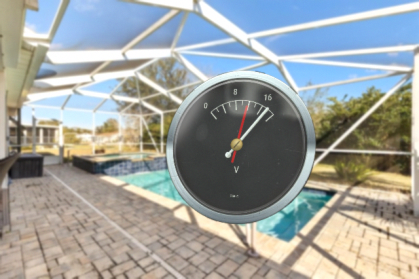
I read 18 V
